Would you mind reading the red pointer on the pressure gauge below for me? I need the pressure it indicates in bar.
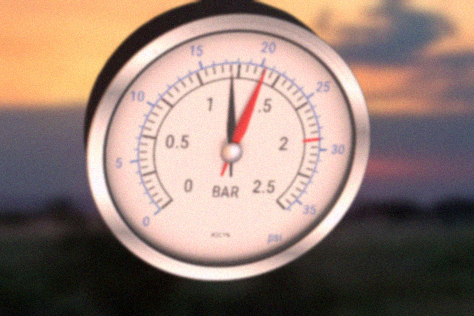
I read 1.4 bar
